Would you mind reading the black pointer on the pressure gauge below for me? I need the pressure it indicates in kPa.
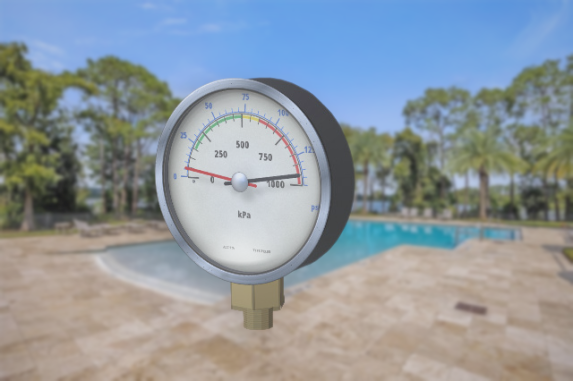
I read 950 kPa
